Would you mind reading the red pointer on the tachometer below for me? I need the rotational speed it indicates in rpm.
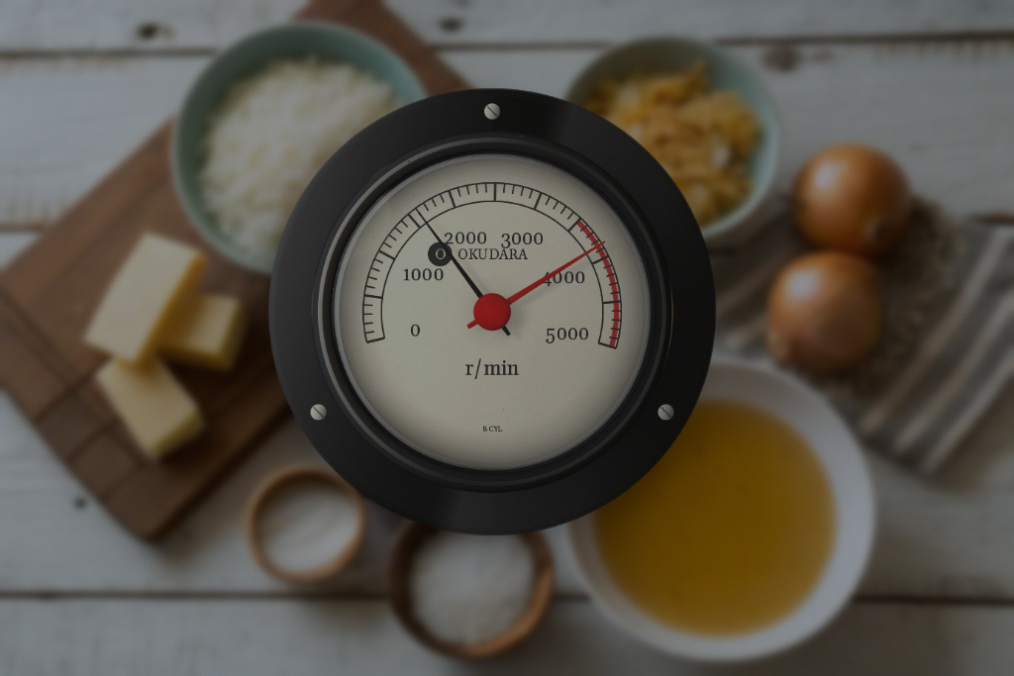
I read 3850 rpm
